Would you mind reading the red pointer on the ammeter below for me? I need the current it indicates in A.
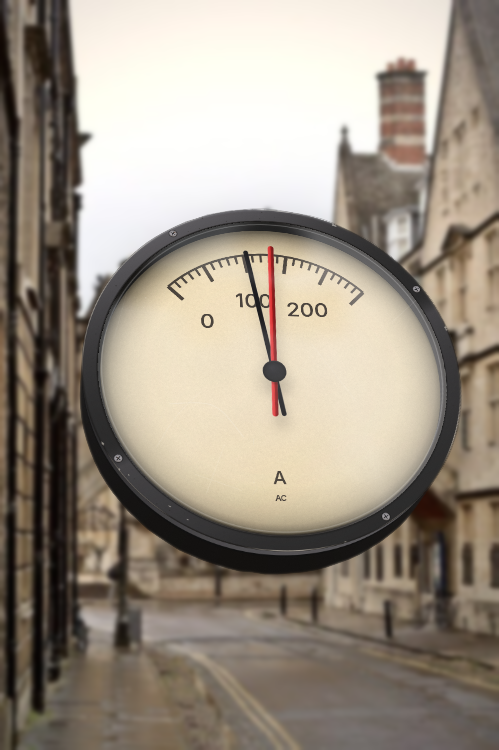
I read 130 A
